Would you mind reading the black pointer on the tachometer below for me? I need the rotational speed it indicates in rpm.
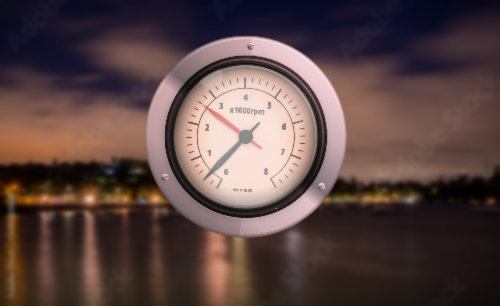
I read 400 rpm
